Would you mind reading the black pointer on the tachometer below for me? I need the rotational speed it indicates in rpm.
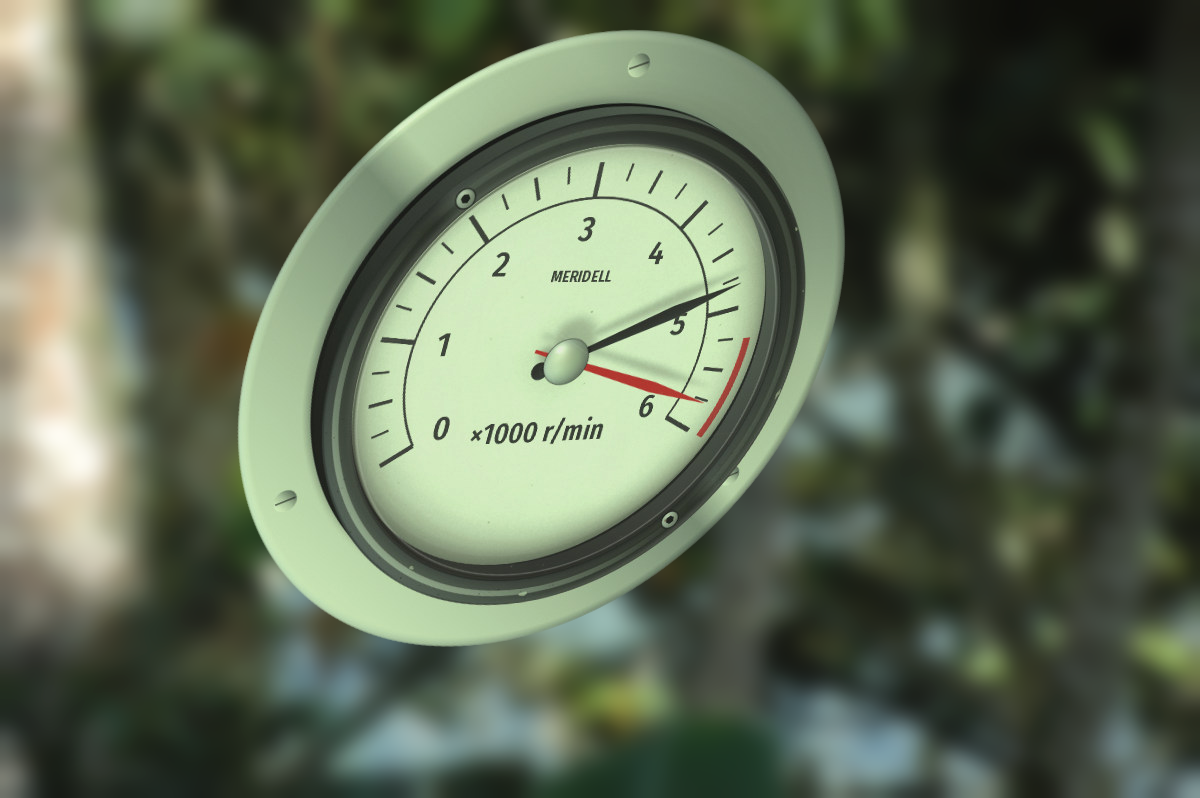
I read 4750 rpm
